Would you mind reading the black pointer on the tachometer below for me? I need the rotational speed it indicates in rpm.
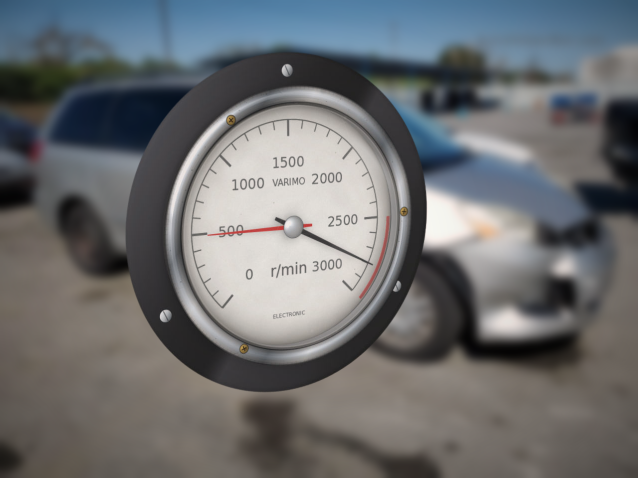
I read 2800 rpm
